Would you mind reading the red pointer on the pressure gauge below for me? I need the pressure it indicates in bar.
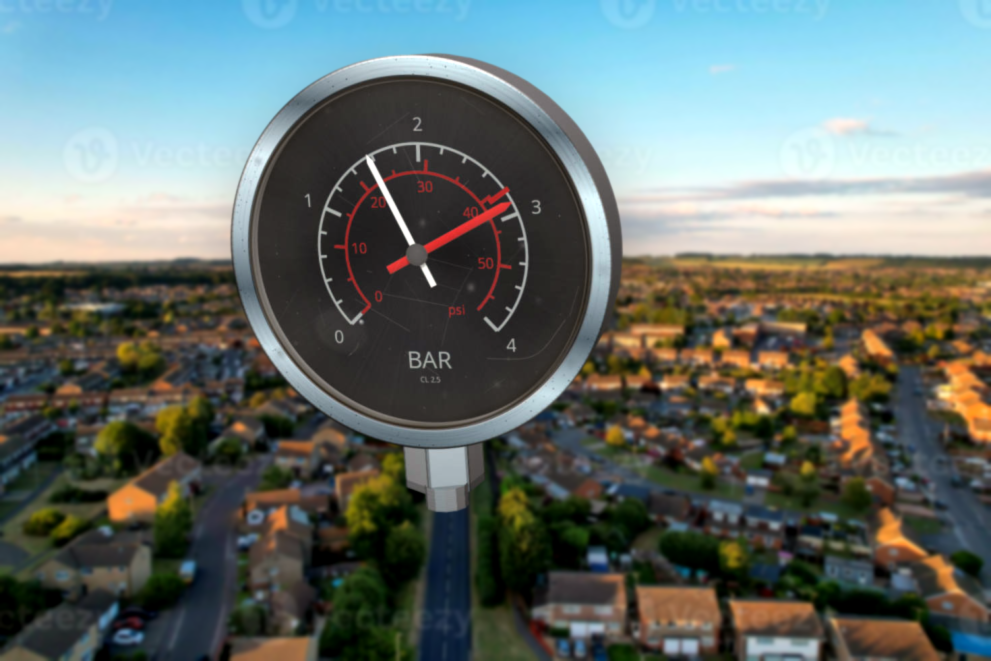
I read 2.9 bar
